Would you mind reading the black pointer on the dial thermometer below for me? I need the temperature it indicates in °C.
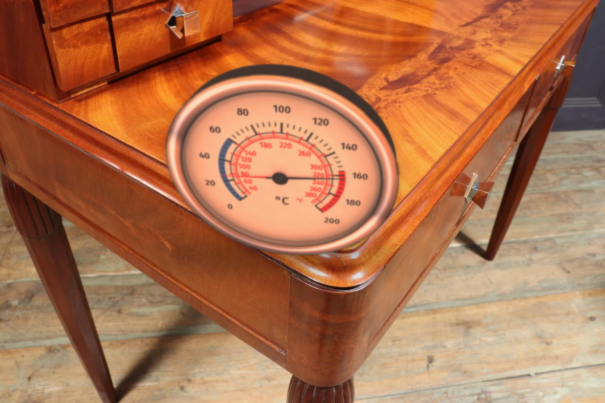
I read 160 °C
